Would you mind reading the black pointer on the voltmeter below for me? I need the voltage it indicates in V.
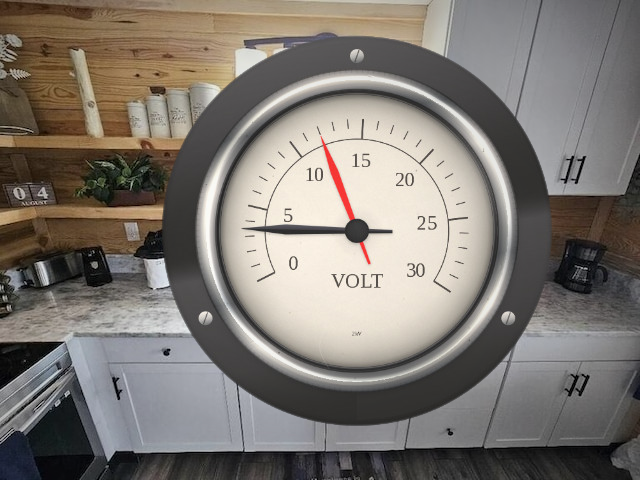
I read 3.5 V
